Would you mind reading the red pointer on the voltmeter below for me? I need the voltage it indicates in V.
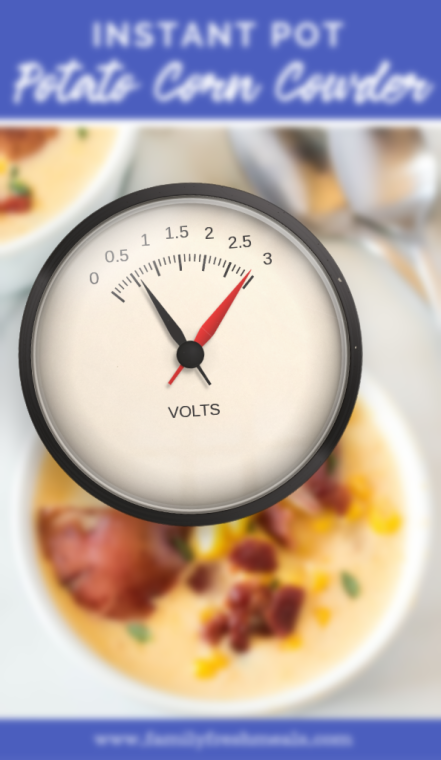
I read 2.9 V
